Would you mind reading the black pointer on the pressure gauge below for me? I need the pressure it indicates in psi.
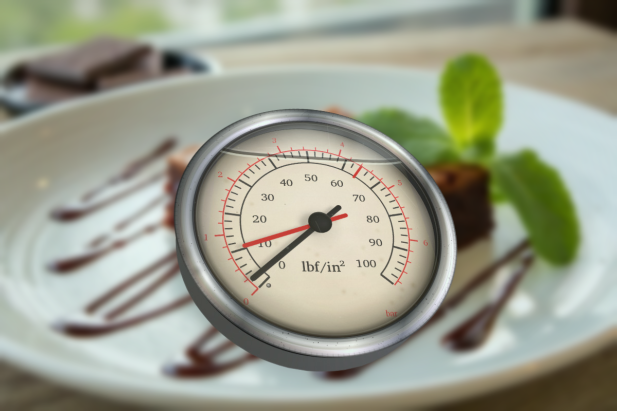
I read 2 psi
